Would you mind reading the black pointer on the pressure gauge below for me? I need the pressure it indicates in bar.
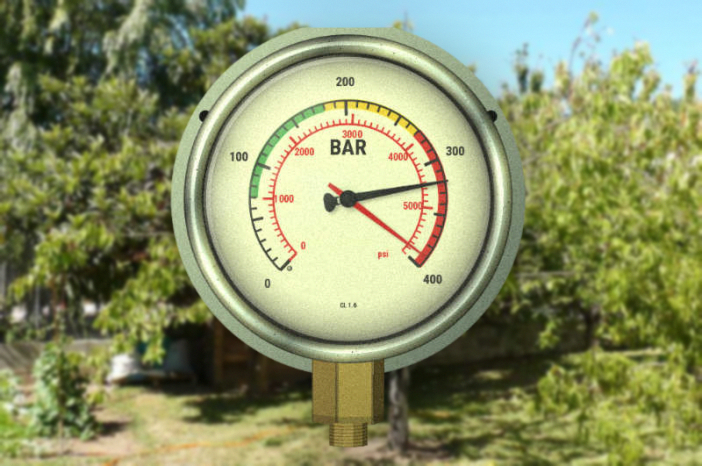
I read 320 bar
